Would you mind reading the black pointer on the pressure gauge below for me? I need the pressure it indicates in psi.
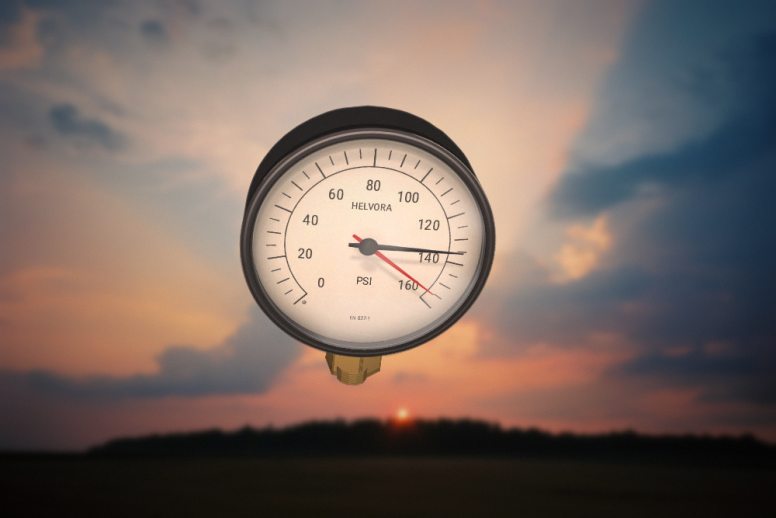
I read 135 psi
